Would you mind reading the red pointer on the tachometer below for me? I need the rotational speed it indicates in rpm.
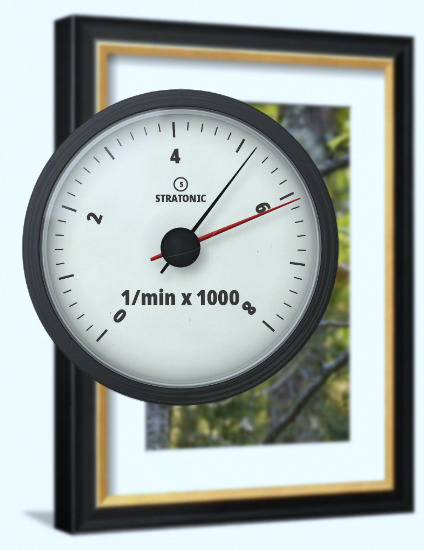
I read 6100 rpm
